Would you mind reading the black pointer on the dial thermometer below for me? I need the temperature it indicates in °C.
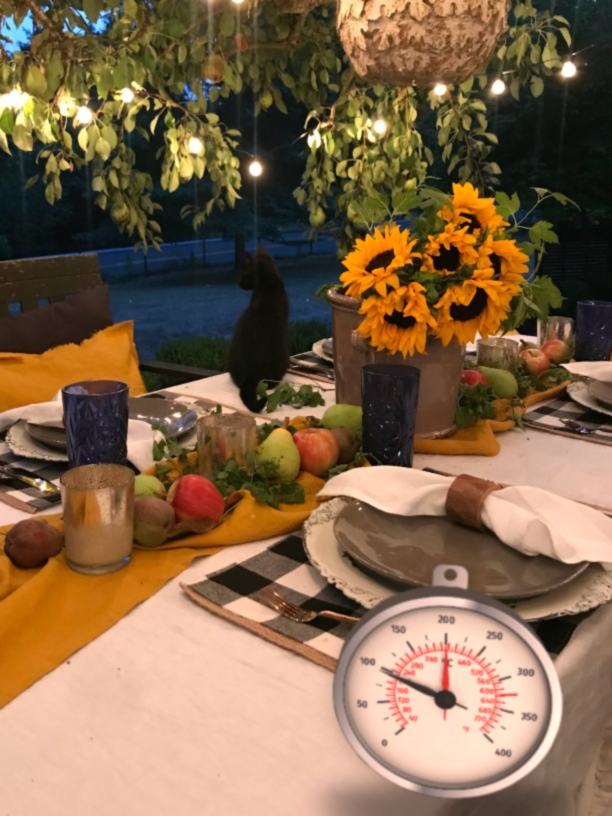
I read 100 °C
